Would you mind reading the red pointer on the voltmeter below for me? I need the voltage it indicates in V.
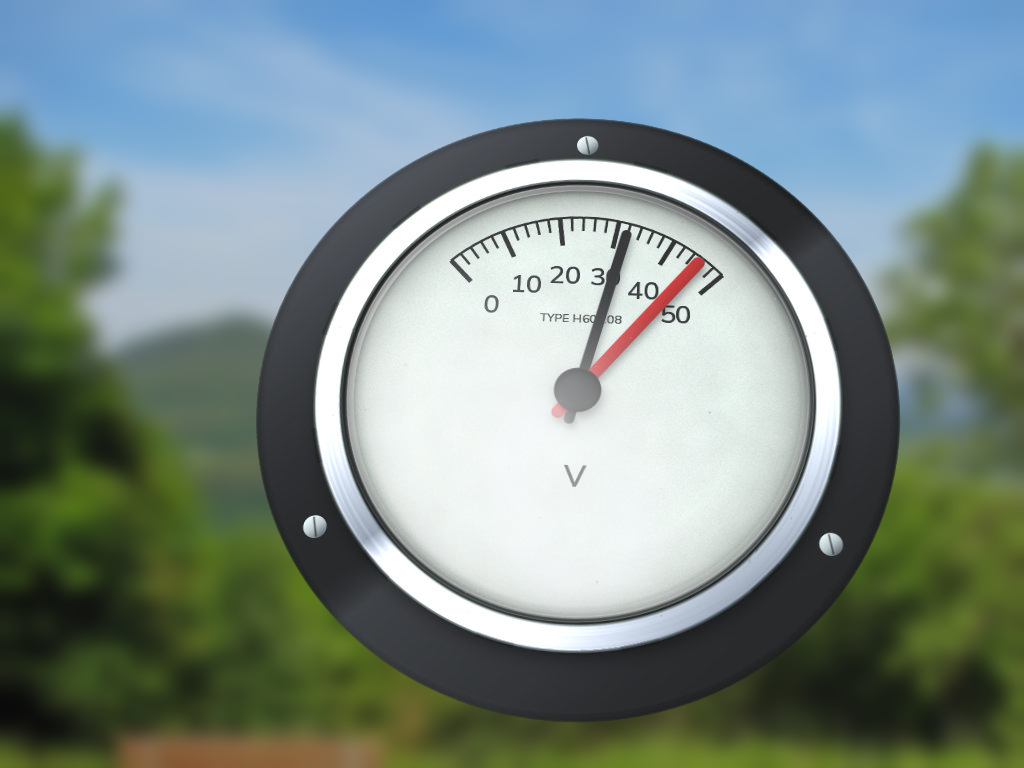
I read 46 V
